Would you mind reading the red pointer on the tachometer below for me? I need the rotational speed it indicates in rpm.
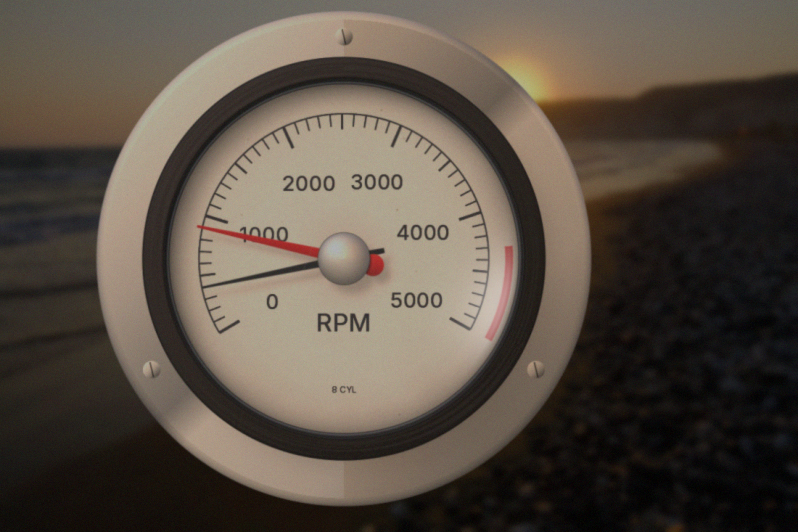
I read 900 rpm
